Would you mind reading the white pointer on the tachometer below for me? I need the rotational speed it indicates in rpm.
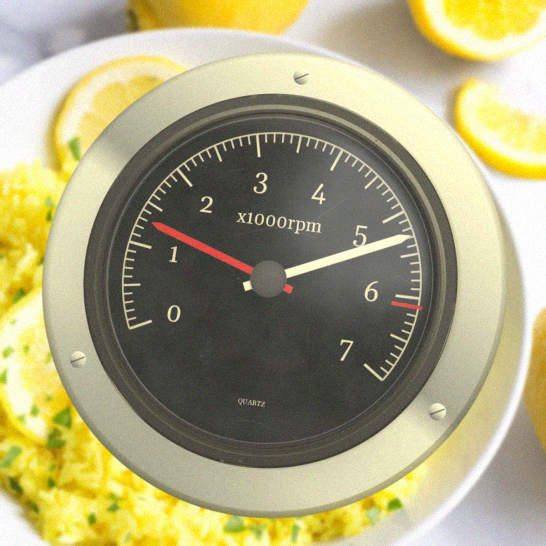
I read 5300 rpm
